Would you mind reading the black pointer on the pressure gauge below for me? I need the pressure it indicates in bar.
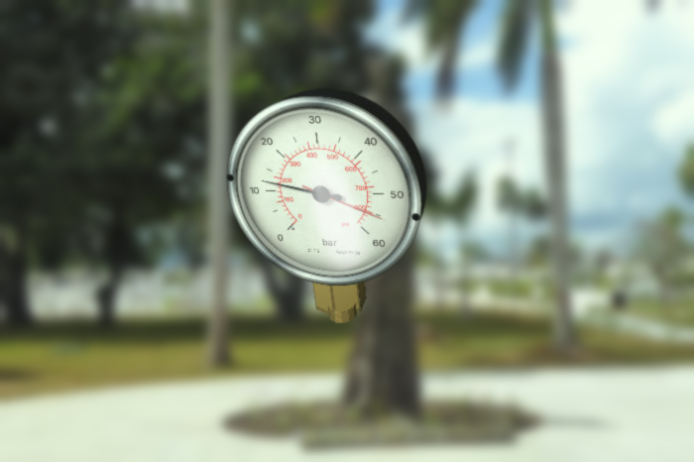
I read 12.5 bar
